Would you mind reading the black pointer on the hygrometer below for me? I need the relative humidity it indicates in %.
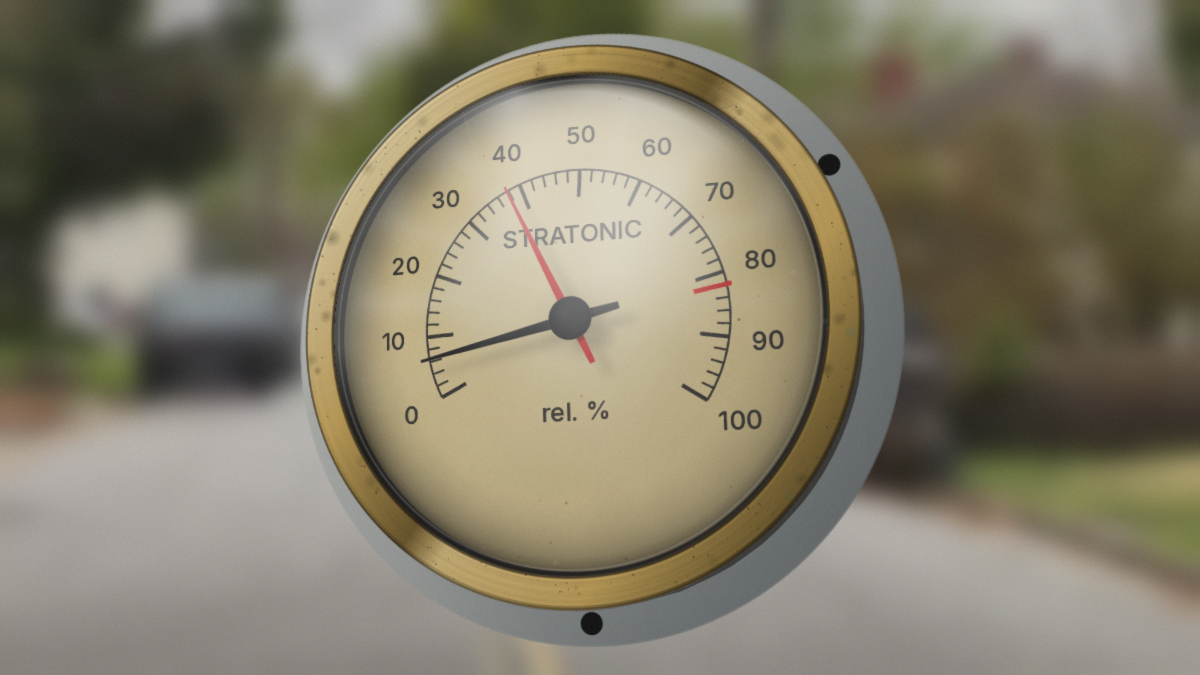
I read 6 %
